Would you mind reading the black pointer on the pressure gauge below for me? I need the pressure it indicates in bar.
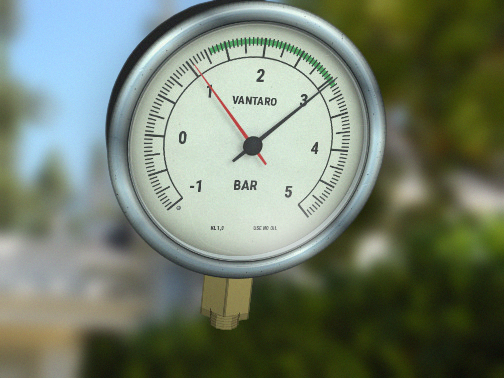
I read 3 bar
